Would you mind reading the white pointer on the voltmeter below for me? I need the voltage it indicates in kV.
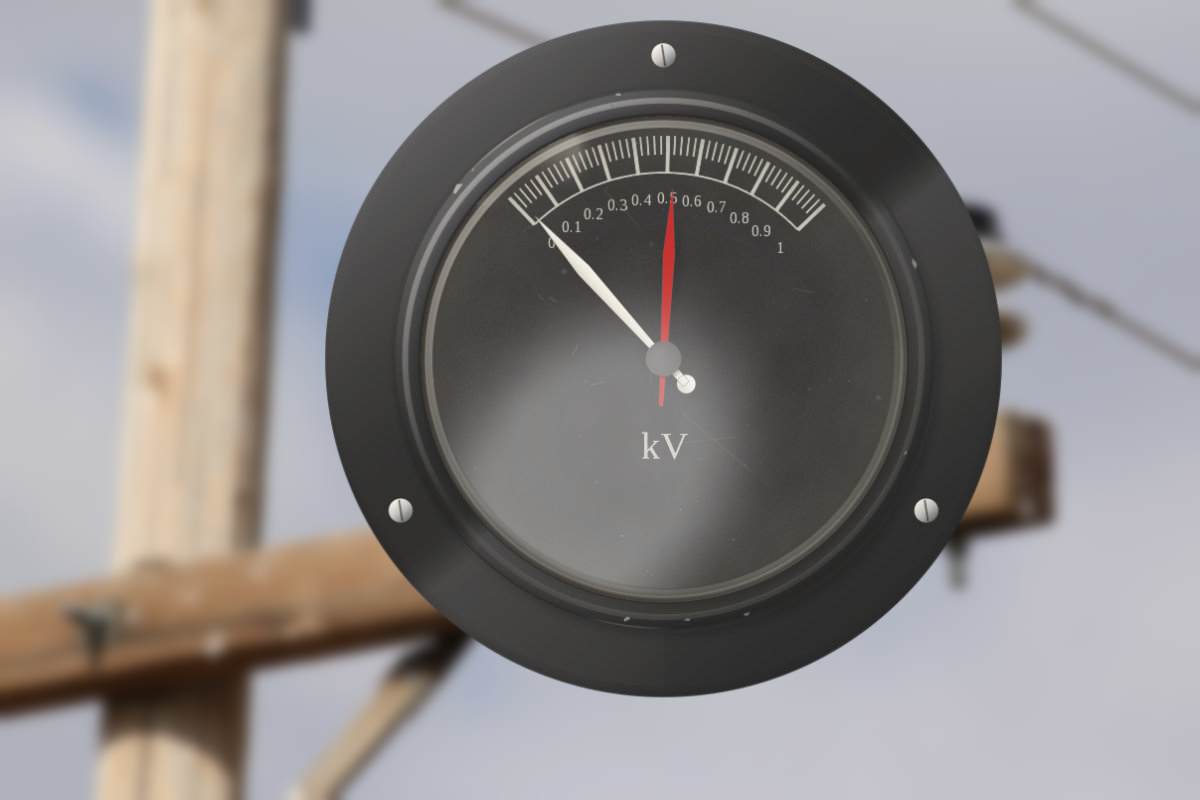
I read 0.02 kV
